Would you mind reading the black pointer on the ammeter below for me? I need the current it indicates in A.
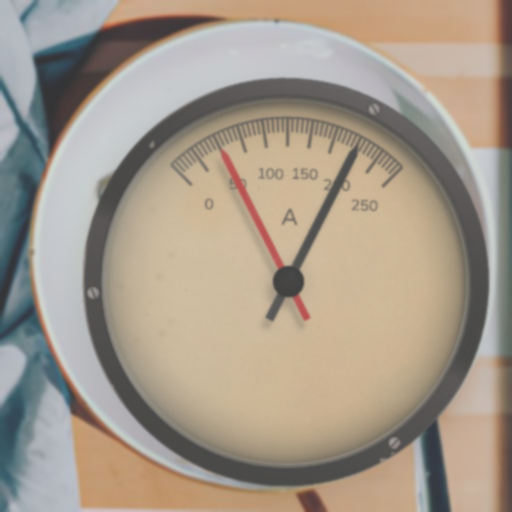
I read 200 A
